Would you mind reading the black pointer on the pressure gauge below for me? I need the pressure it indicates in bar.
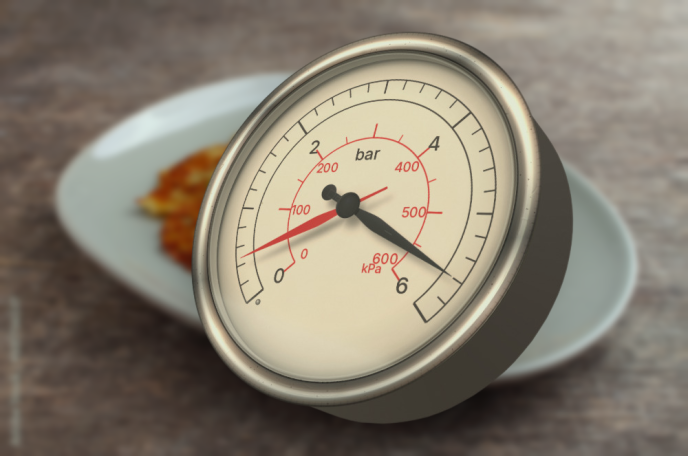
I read 5.6 bar
